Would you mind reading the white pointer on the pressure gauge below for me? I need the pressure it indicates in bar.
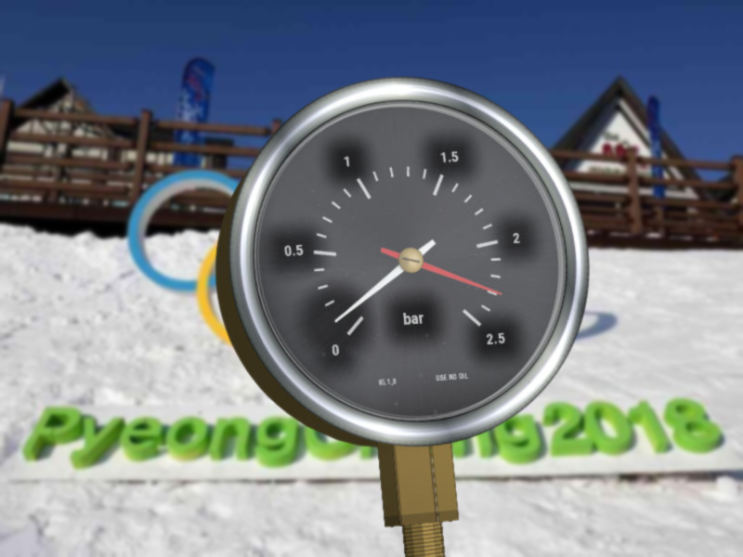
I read 0.1 bar
